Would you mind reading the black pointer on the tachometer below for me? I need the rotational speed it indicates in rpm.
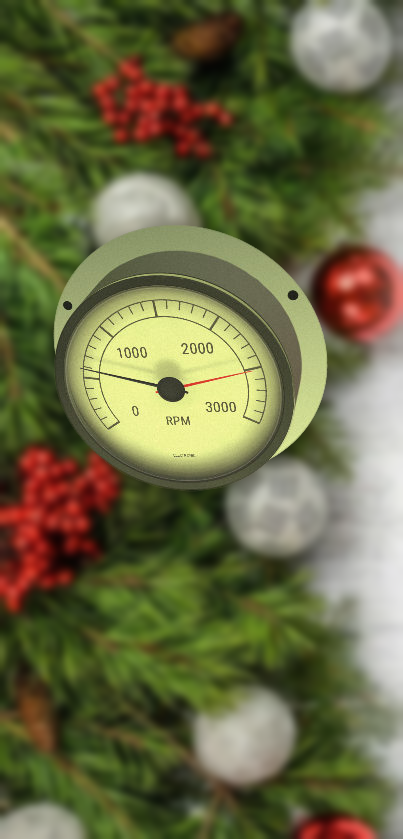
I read 600 rpm
